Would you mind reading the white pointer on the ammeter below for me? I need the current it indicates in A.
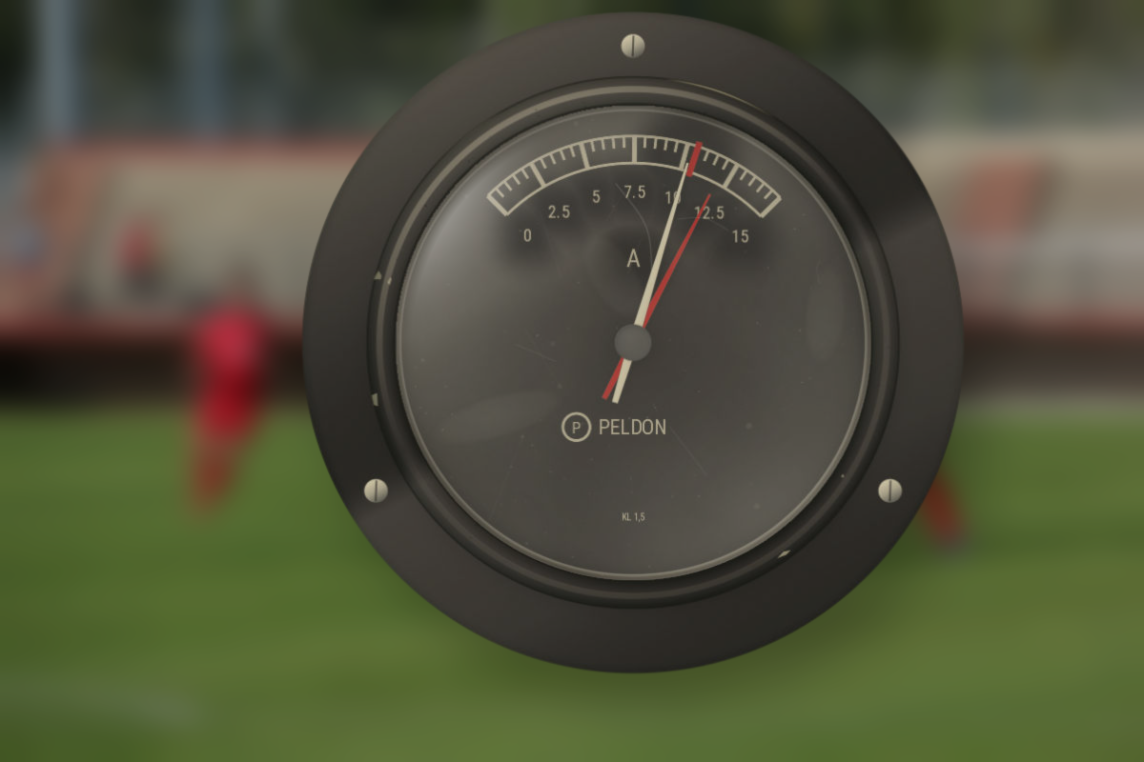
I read 10.25 A
